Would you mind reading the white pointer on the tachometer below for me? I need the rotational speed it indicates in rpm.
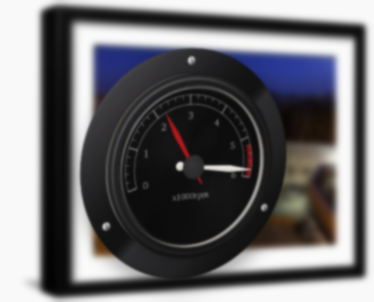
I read 5800 rpm
